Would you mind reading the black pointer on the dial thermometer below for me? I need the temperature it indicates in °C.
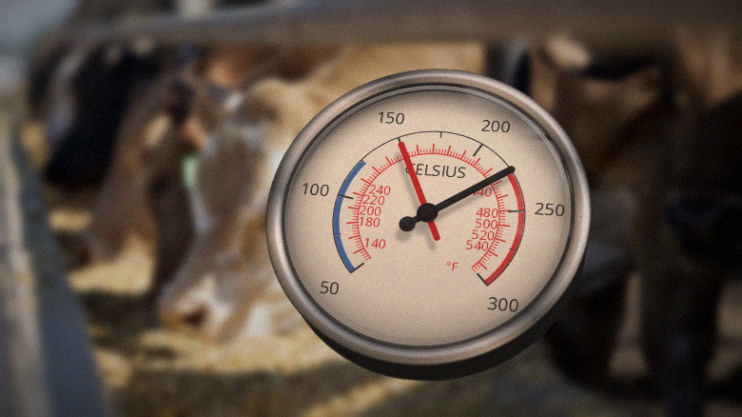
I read 225 °C
